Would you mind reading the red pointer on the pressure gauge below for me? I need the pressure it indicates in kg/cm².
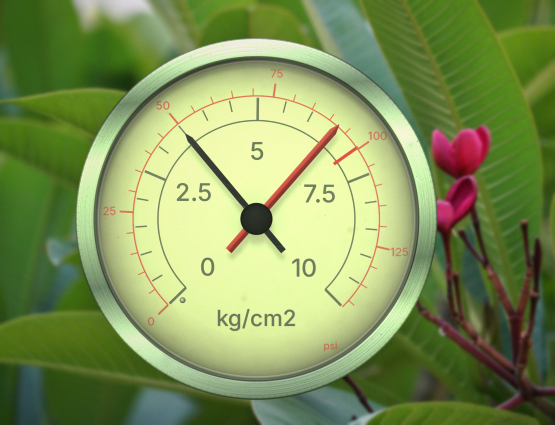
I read 6.5 kg/cm²
